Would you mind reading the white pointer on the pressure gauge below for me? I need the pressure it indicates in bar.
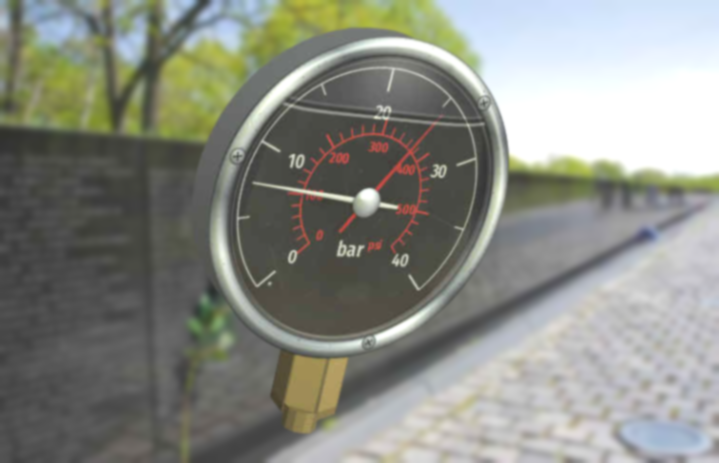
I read 7.5 bar
